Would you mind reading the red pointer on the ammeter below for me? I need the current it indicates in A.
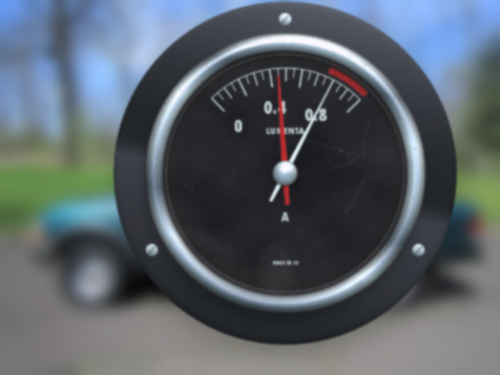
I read 0.45 A
